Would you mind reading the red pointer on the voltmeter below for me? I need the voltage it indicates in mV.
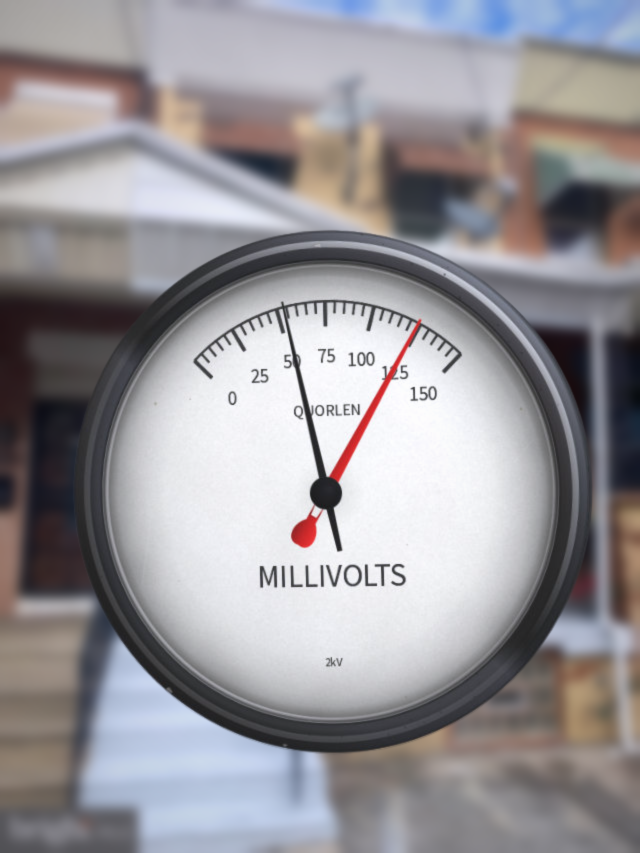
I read 125 mV
